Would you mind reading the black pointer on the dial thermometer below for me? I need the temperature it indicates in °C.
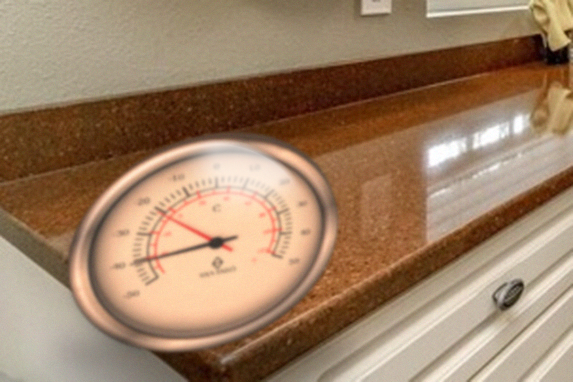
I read -40 °C
